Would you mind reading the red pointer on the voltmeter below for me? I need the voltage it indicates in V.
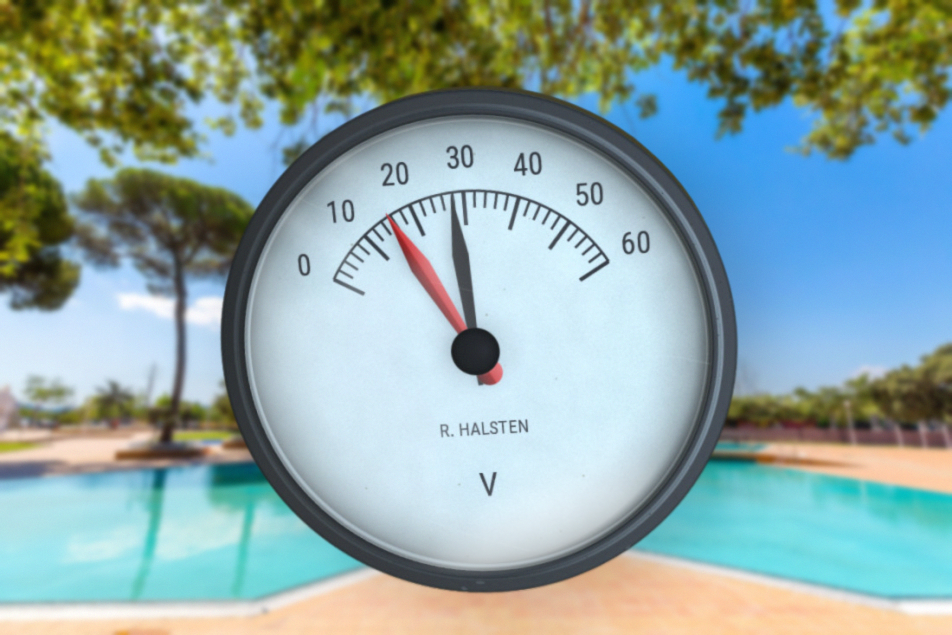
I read 16 V
